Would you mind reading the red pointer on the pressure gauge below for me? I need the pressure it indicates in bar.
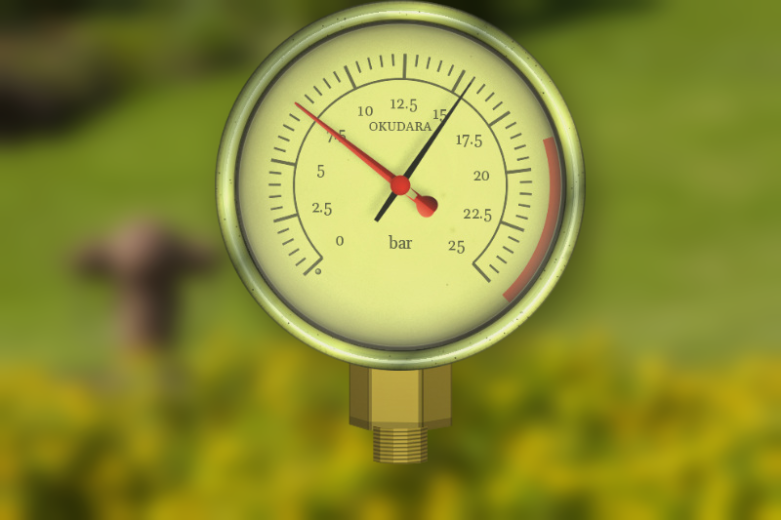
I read 7.5 bar
